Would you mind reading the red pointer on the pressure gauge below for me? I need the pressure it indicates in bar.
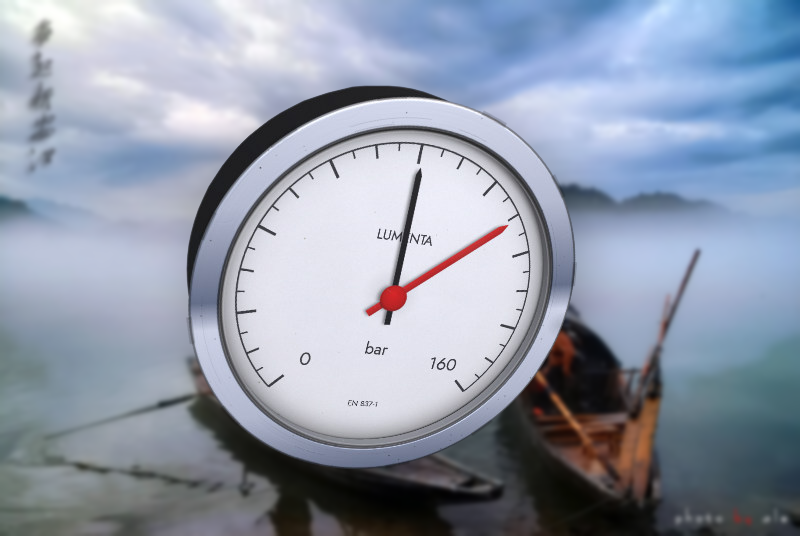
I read 110 bar
